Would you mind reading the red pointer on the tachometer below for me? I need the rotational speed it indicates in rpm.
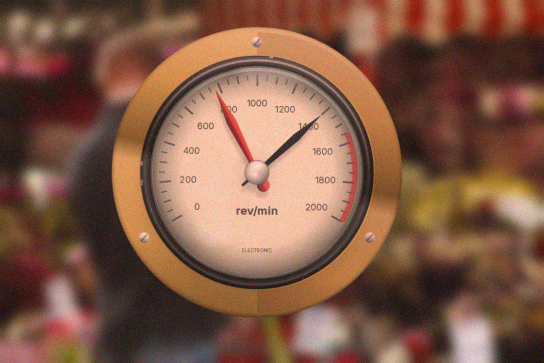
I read 775 rpm
